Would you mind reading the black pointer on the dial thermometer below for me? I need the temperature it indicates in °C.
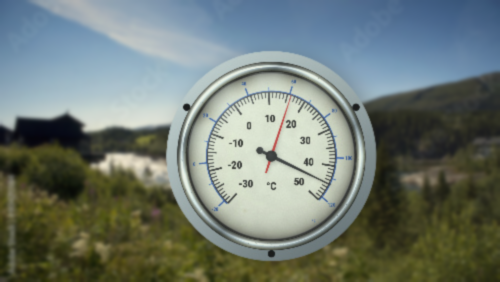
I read 45 °C
